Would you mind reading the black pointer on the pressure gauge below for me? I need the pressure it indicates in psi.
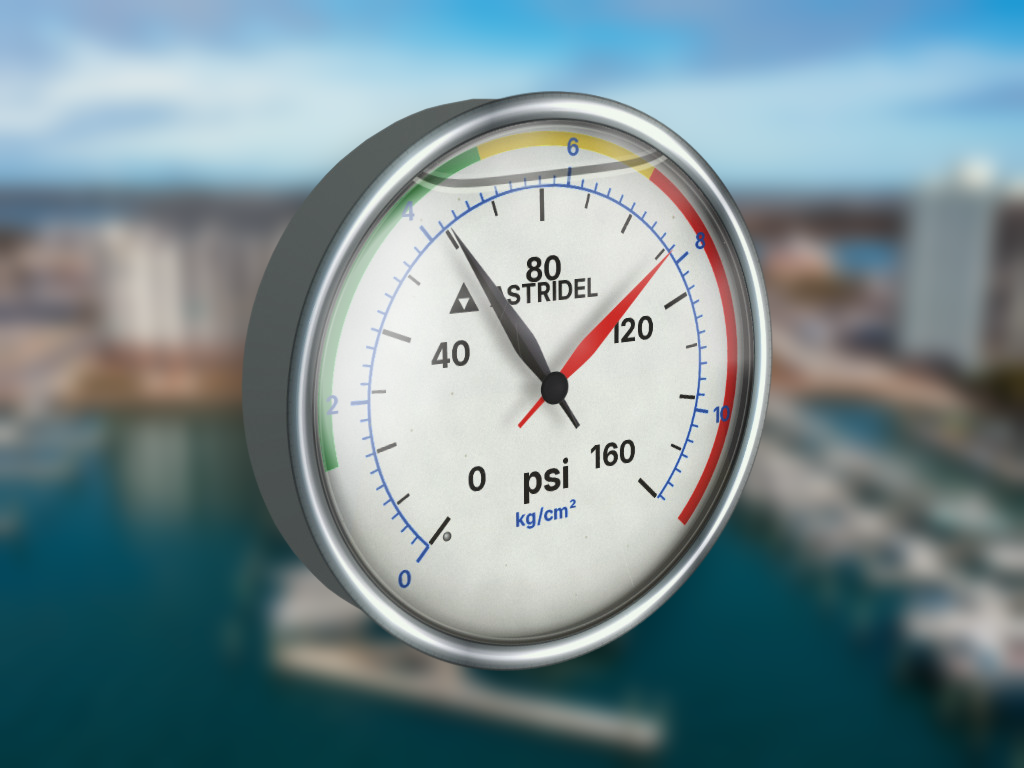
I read 60 psi
